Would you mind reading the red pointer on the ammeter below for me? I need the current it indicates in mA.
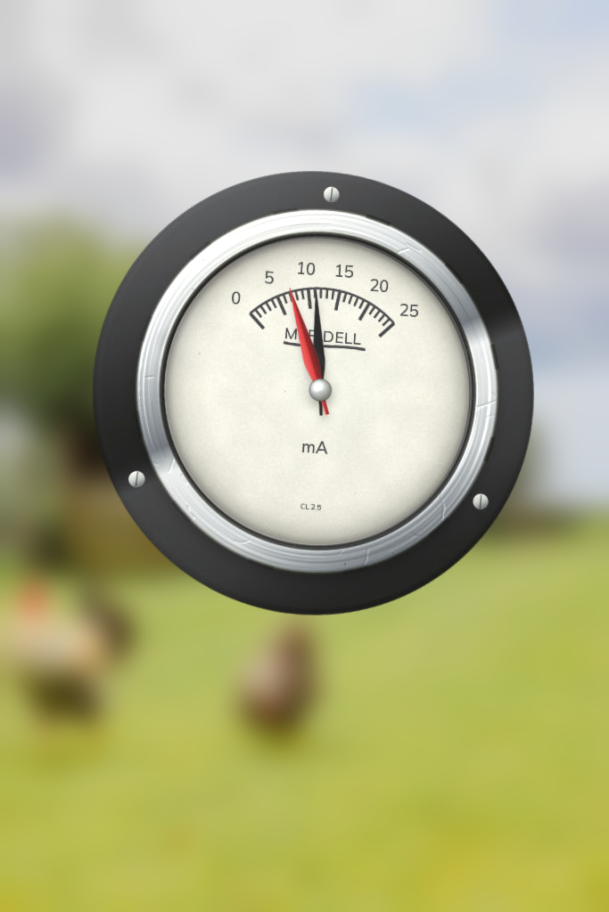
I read 7 mA
